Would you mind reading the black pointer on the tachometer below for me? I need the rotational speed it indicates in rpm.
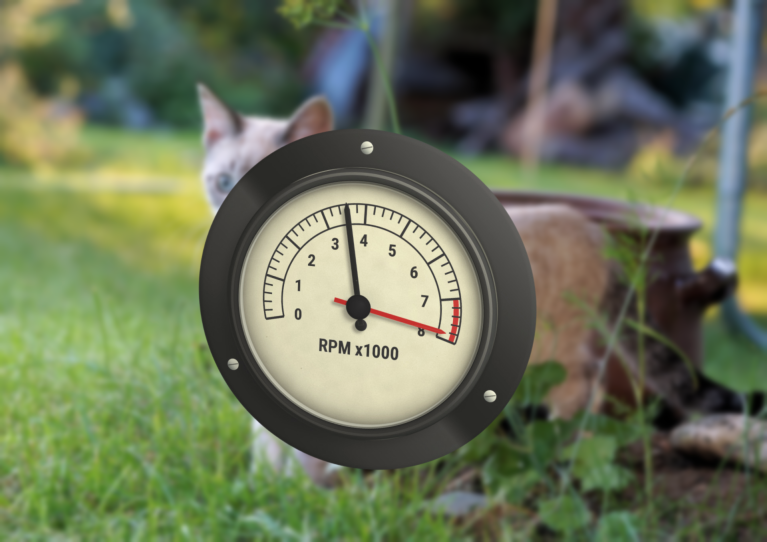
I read 3600 rpm
